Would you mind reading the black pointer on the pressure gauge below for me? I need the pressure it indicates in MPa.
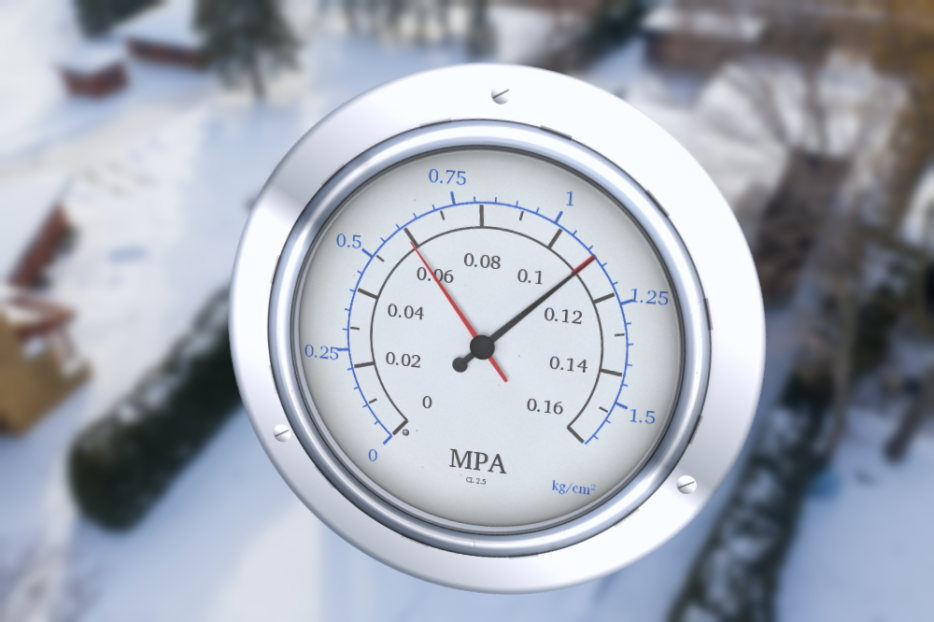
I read 0.11 MPa
